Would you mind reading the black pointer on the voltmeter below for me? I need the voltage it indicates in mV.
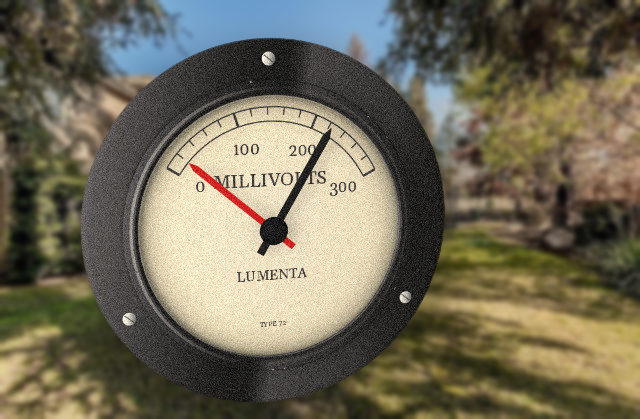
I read 220 mV
